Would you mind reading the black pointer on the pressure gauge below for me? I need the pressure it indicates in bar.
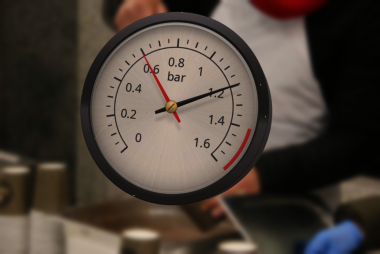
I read 1.2 bar
